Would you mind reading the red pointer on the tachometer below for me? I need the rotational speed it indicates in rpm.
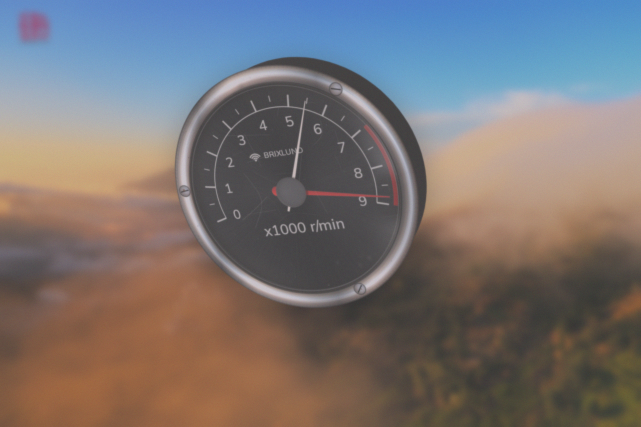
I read 8750 rpm
